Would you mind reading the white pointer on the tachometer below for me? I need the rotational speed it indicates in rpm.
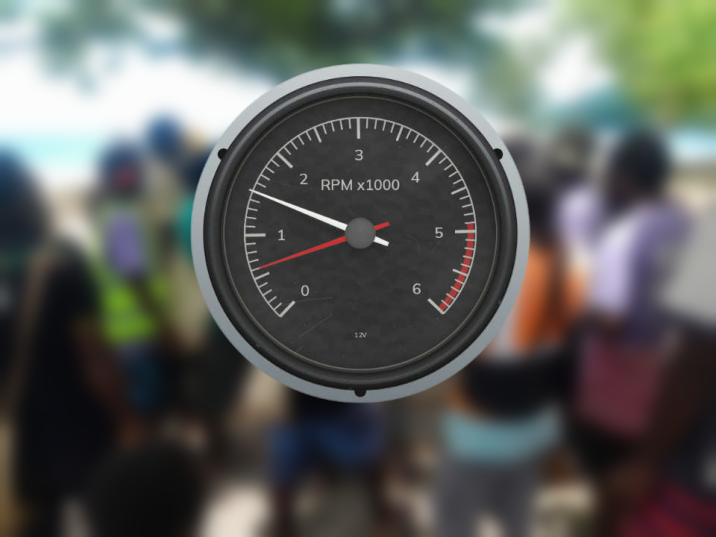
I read 1500 rpm
